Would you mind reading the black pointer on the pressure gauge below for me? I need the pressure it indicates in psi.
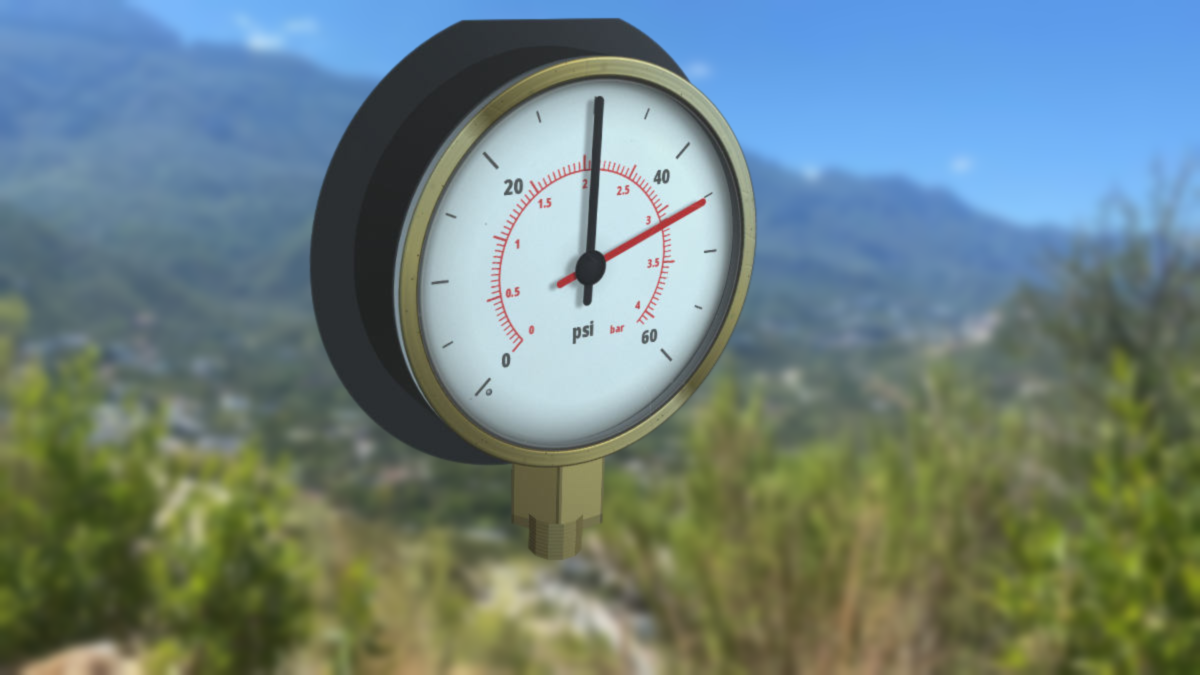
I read 30 psi
